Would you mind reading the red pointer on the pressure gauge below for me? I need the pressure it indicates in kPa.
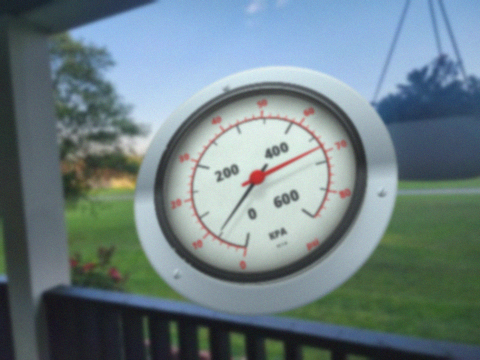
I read 475 kPa
